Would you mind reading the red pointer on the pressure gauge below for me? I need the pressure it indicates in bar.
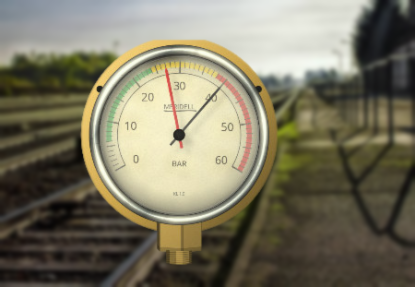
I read 27 bar
